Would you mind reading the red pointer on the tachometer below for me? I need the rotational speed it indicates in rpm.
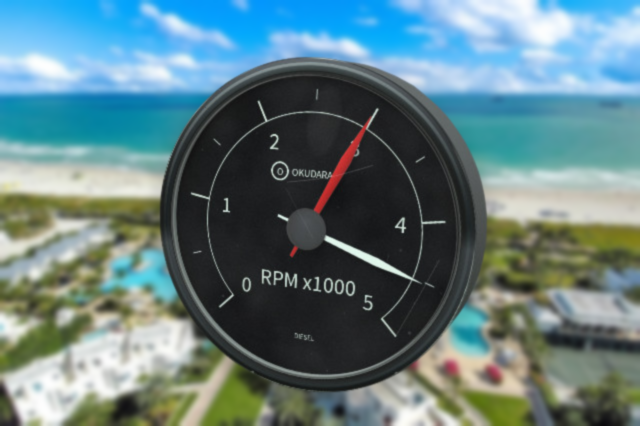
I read 3000 rpm
